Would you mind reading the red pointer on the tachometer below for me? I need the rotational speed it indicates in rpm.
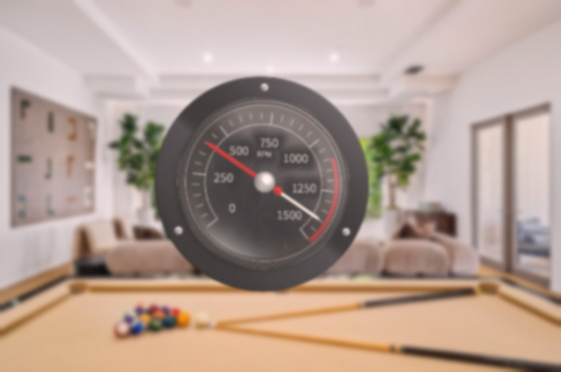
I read 400 rpm
